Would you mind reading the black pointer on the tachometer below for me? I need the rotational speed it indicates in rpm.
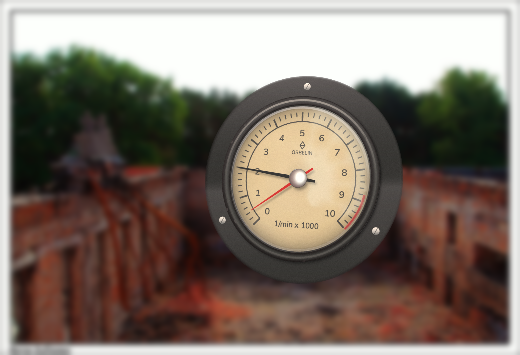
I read 2000 rpm
